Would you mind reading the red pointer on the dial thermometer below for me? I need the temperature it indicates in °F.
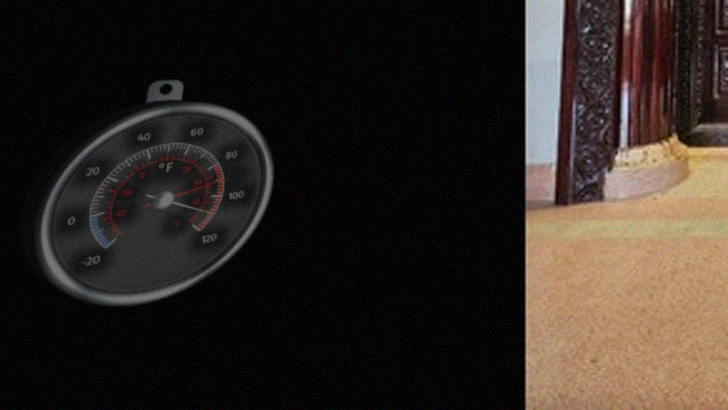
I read 90 °F
